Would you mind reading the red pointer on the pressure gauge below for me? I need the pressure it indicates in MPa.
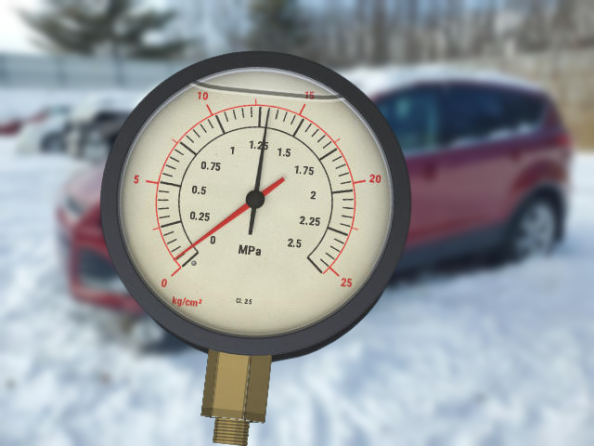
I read 0.05 MPa
